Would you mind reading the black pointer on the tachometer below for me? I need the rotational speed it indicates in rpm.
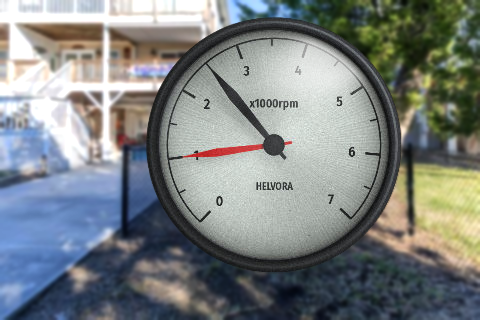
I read 2500 rpm
